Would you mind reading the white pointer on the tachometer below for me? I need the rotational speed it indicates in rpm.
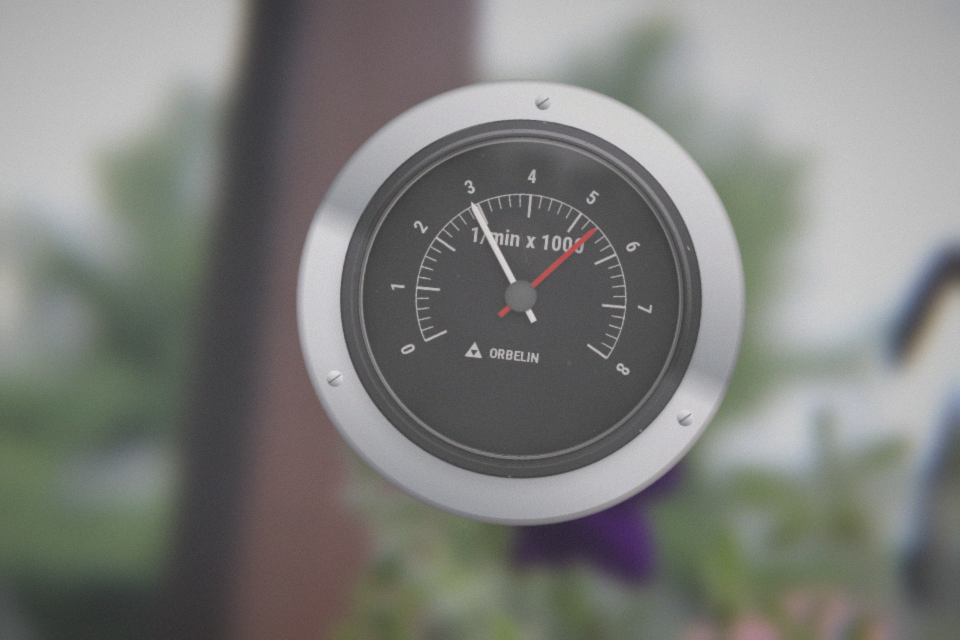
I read 2900 rpm
